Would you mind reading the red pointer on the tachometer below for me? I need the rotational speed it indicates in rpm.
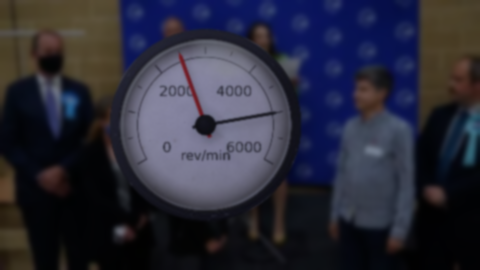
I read 2500 rpm
